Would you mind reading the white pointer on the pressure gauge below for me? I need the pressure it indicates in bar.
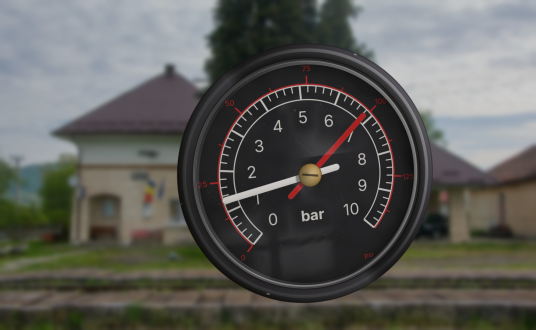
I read 1.3 bar
